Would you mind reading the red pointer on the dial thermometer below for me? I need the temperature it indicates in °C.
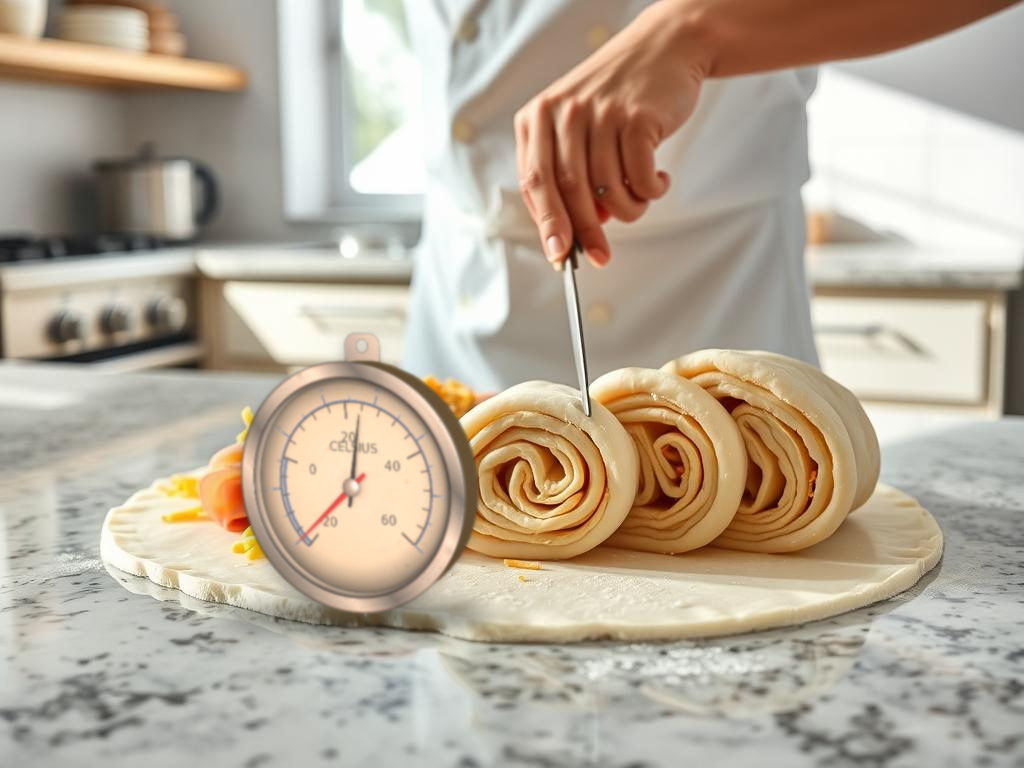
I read -18 °C
